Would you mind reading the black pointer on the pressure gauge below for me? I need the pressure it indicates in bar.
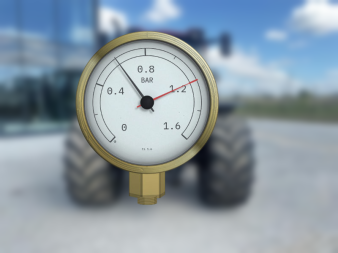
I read 0.6 bar
